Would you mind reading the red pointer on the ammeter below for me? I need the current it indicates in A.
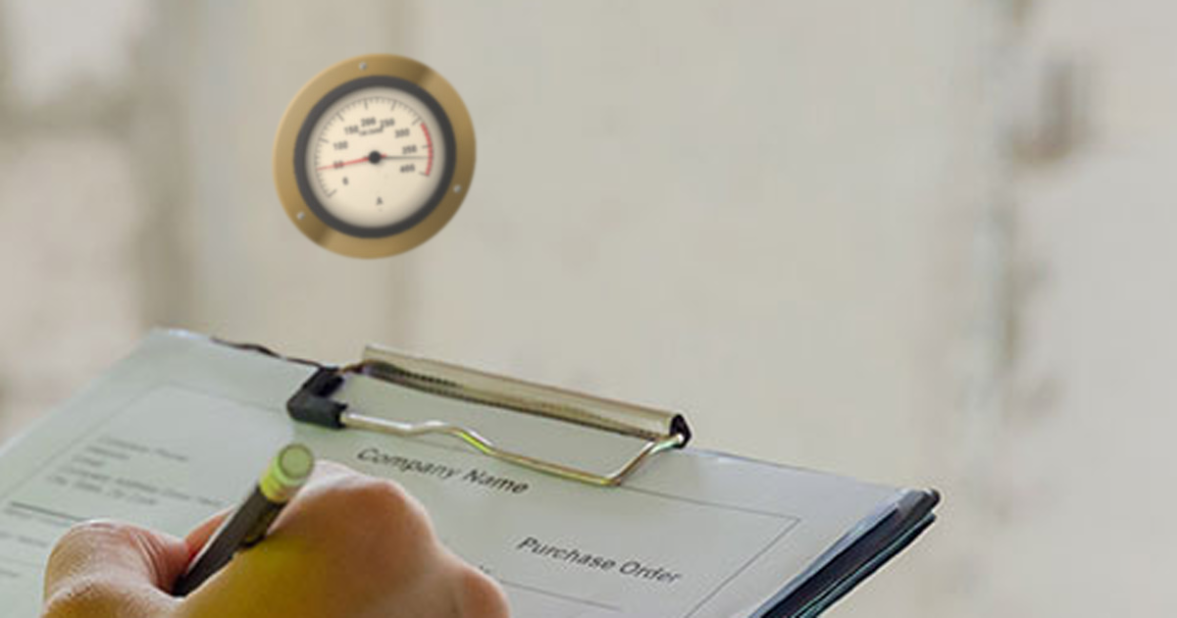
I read 50 A
